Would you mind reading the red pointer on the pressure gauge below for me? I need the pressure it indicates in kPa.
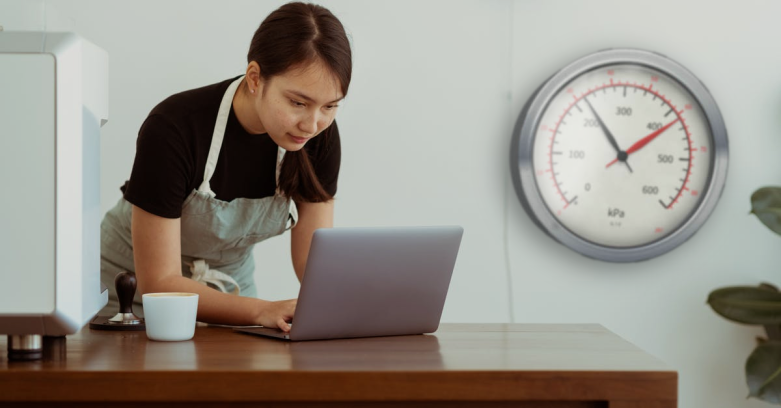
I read 420 kPa
